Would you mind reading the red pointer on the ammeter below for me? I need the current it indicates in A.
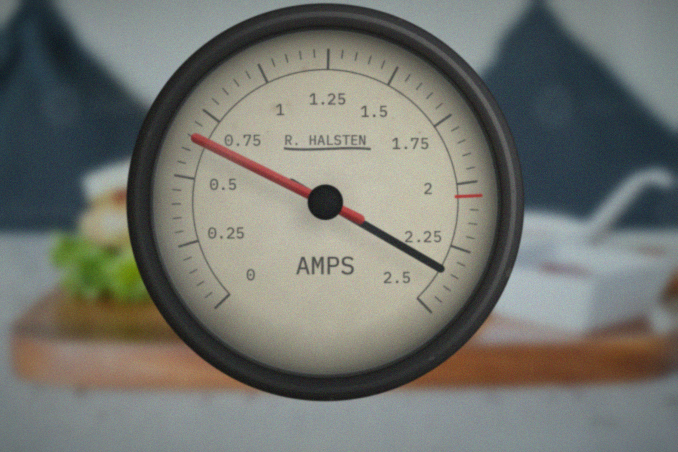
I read 0.65 A
